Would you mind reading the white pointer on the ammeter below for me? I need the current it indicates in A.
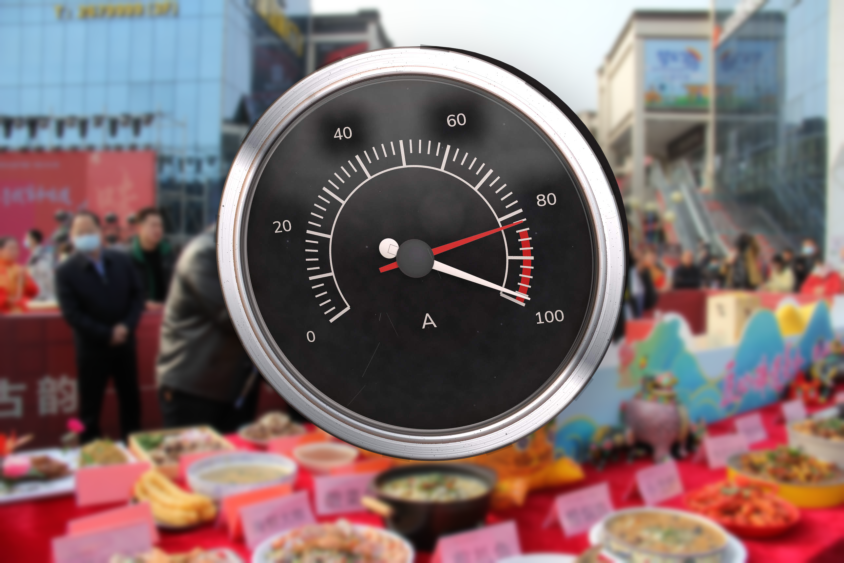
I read 98 A
